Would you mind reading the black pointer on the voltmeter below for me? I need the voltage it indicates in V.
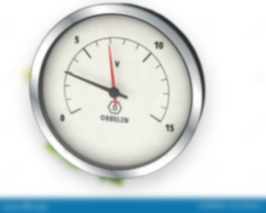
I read 3 V
